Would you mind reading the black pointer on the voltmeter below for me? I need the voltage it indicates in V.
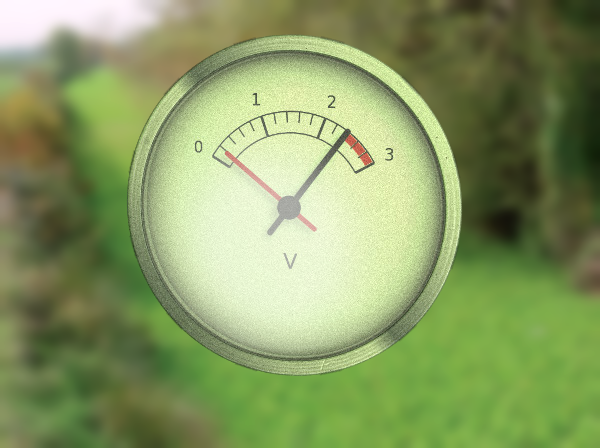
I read 2.4 V
